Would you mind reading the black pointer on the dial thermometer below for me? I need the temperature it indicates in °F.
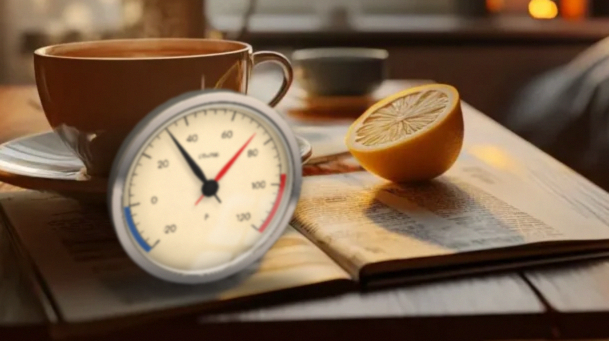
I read 32 °F
